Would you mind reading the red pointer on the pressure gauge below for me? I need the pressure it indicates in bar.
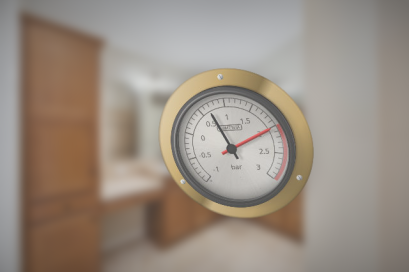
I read 2 bar
